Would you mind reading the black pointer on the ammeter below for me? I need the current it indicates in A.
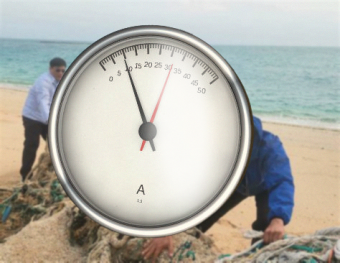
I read 10 A
